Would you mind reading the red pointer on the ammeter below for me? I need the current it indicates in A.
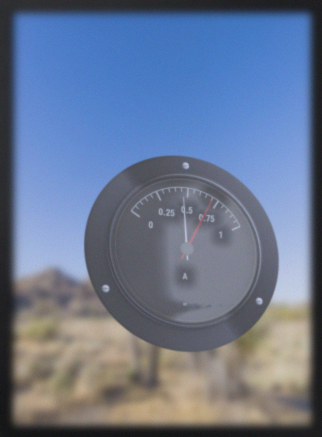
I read 0.7 A
